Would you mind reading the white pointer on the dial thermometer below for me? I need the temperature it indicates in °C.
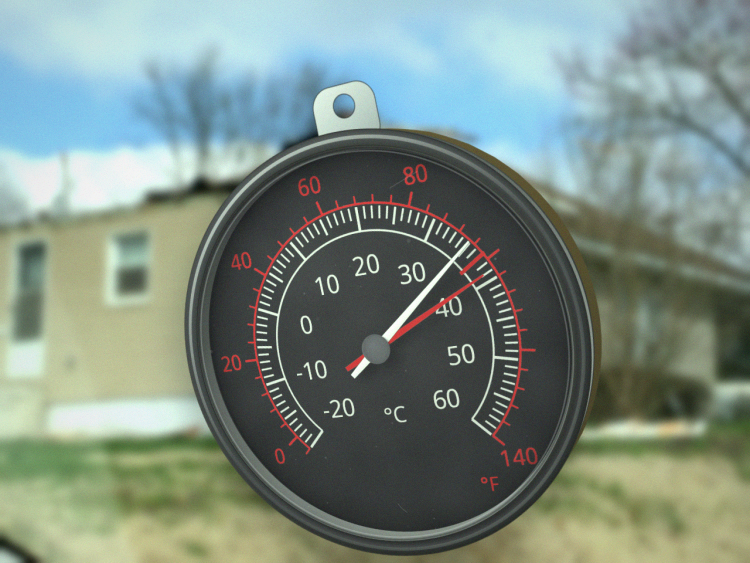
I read 35 °C
